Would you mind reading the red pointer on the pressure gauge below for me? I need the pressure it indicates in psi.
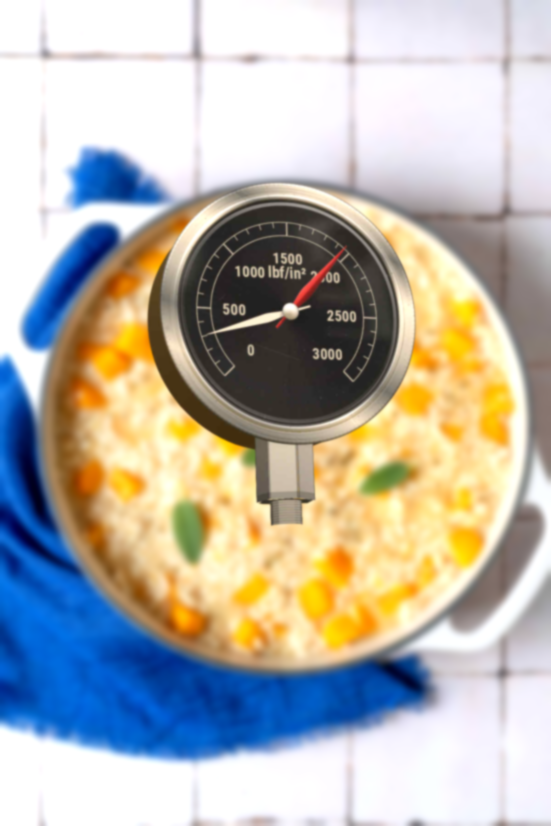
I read 1950 psi
